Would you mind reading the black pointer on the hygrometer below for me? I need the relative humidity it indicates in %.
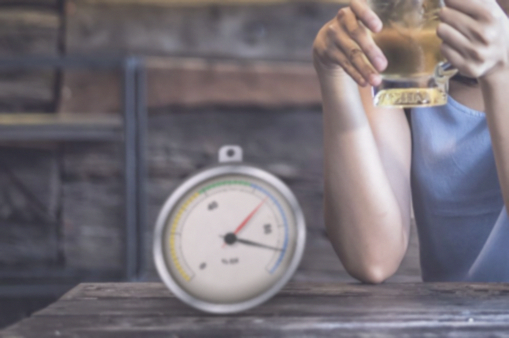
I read 90 %
